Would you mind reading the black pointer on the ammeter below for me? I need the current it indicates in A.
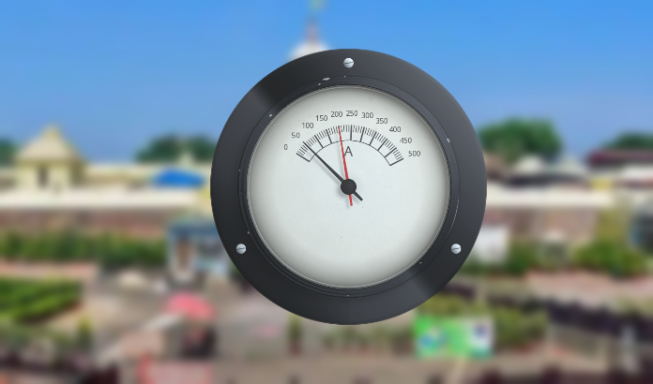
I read 50 A
